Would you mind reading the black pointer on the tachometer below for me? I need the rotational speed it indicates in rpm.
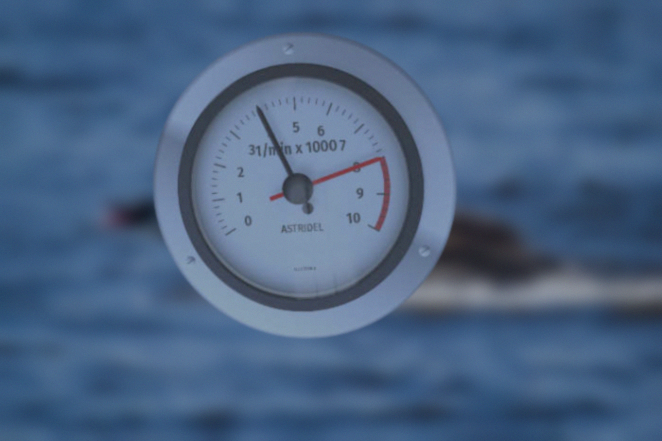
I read 4000 rpm
